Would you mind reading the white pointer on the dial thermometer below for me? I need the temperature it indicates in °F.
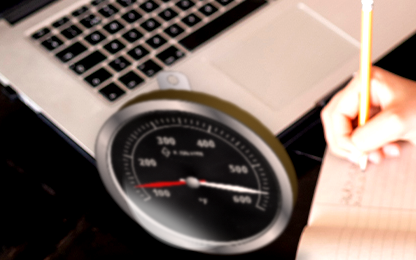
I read 550 °F
